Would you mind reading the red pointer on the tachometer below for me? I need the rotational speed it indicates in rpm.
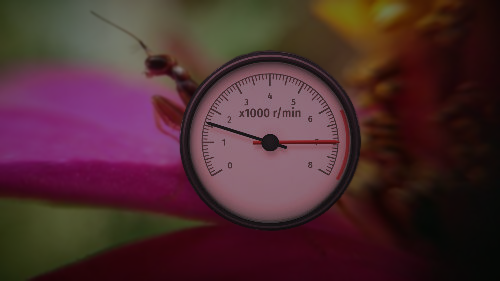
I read 7000 rpm
